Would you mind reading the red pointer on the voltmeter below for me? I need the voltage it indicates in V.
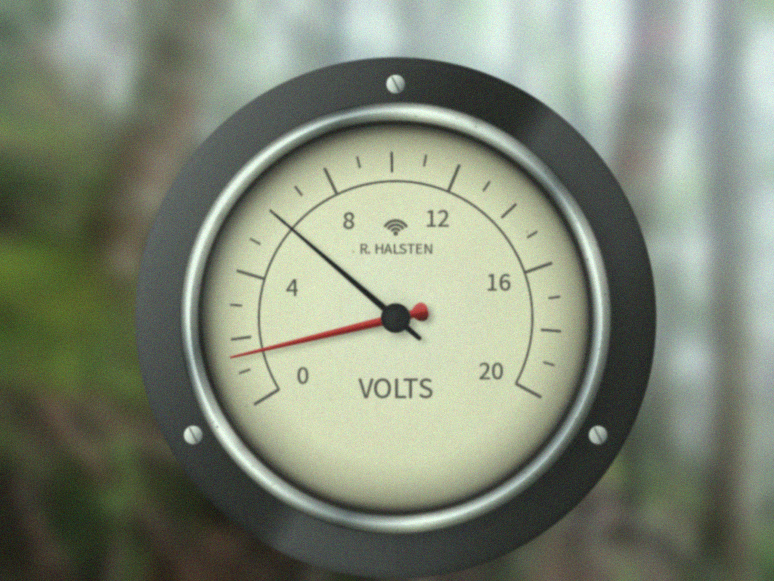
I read 1.5 V
